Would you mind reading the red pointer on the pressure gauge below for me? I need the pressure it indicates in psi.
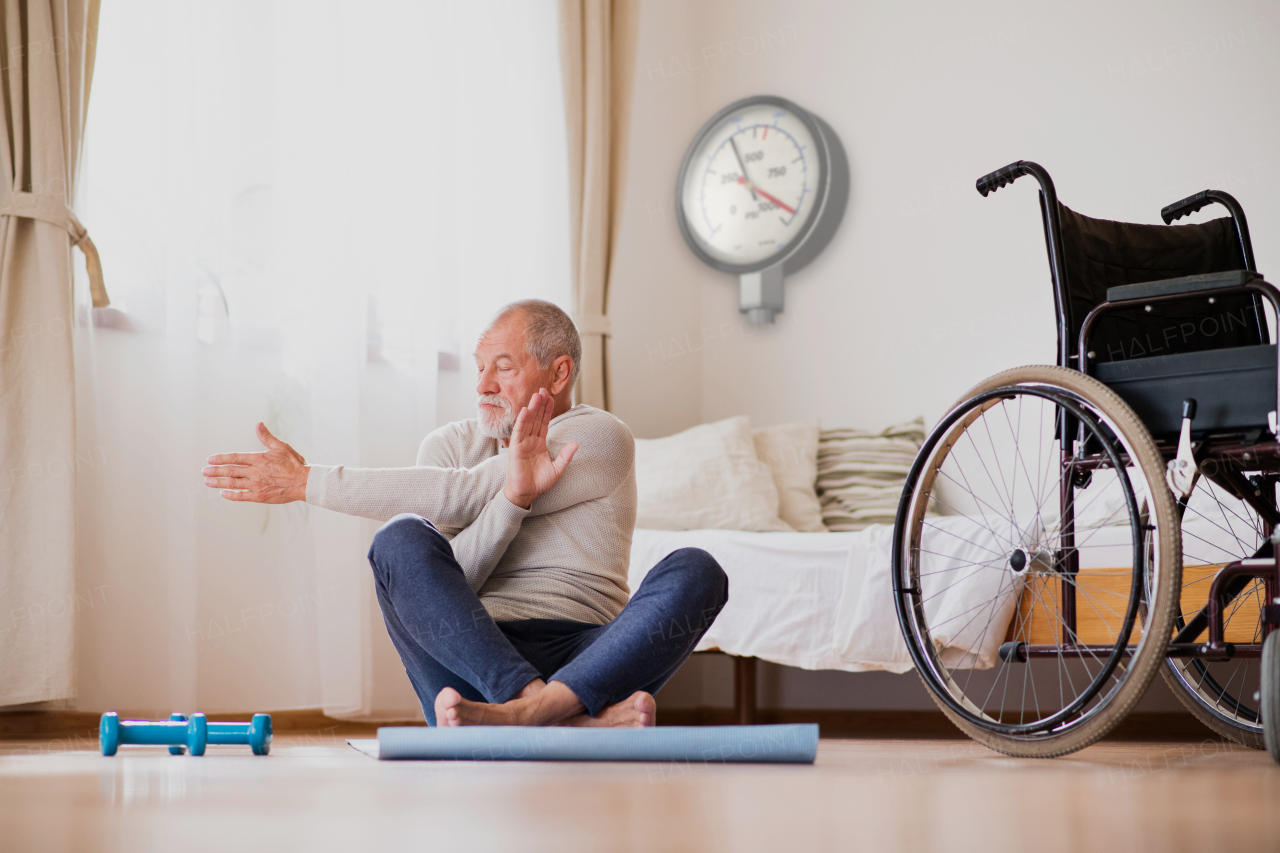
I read 950 psi
